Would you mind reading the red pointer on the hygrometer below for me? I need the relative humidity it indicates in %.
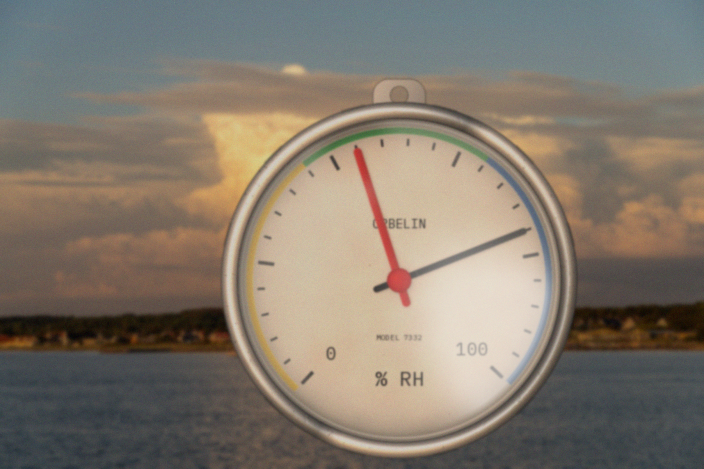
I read 44 %
